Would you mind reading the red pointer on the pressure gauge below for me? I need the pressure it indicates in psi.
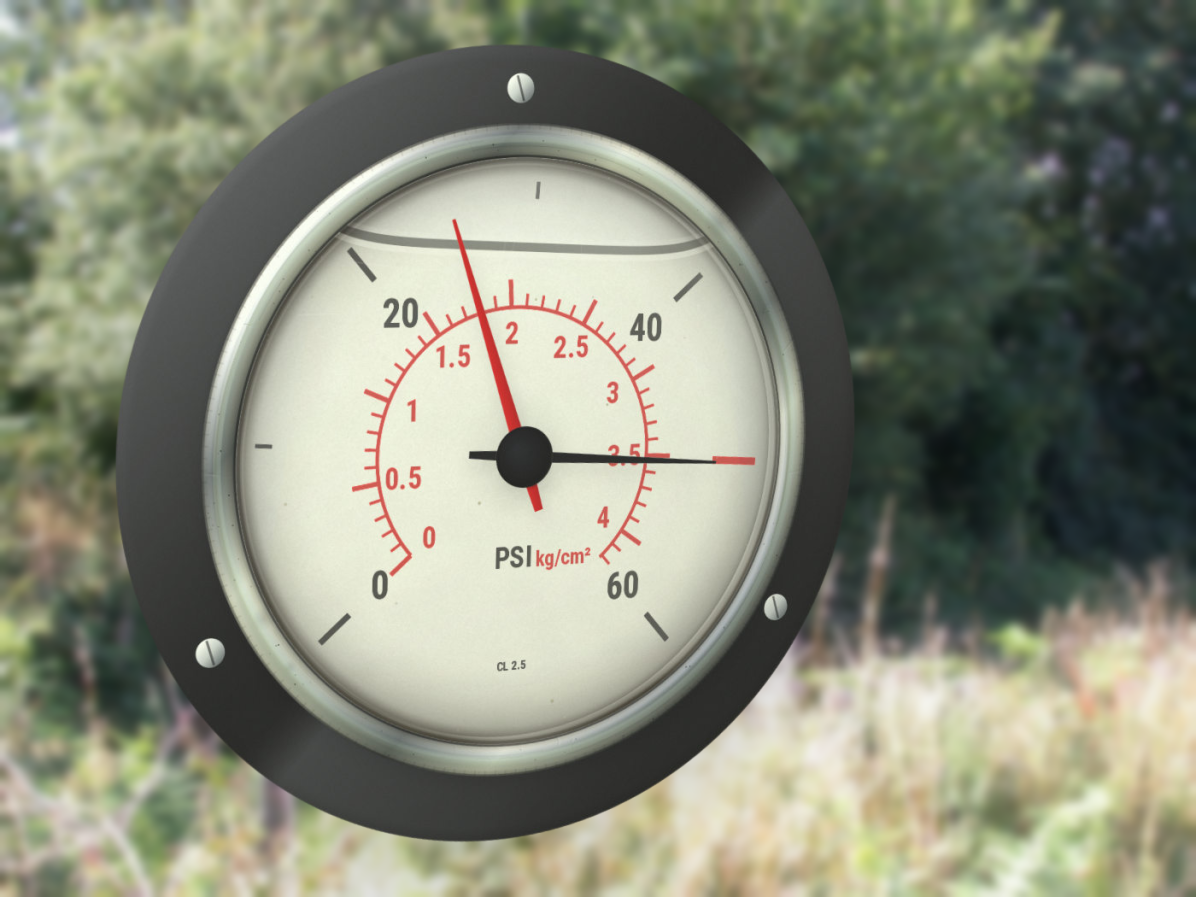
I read 25 psi
